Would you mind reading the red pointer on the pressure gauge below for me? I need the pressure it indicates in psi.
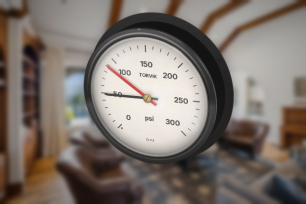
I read 90 psi
